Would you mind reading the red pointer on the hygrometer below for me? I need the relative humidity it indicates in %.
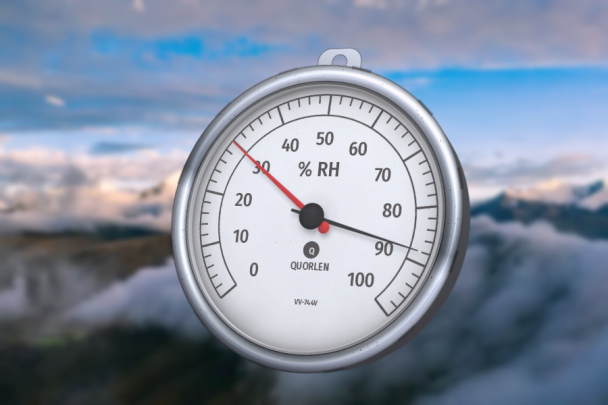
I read 30 %
